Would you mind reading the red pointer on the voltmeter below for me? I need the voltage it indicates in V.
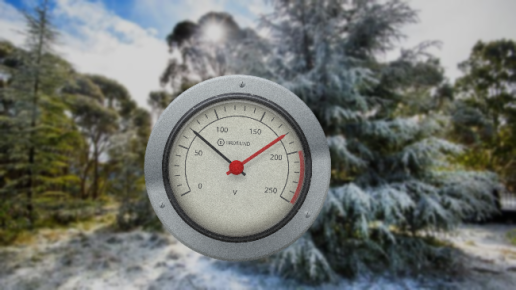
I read 180 V
